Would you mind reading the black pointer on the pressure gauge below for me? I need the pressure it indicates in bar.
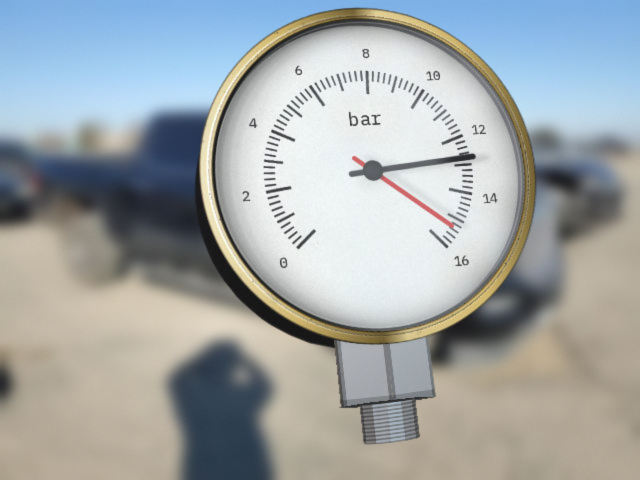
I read 12.8 bar
